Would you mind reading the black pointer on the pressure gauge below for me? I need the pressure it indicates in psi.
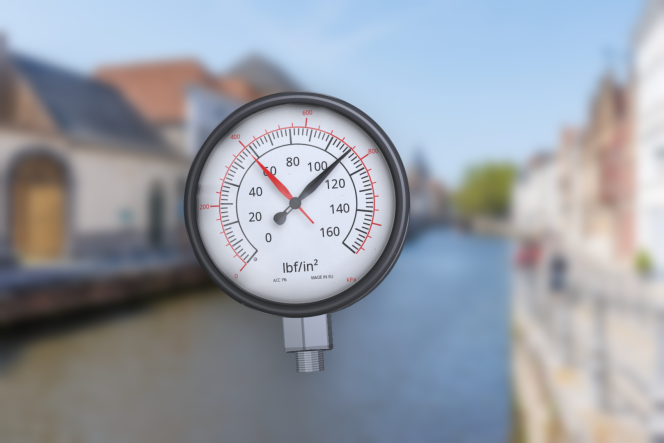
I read 110 psi
